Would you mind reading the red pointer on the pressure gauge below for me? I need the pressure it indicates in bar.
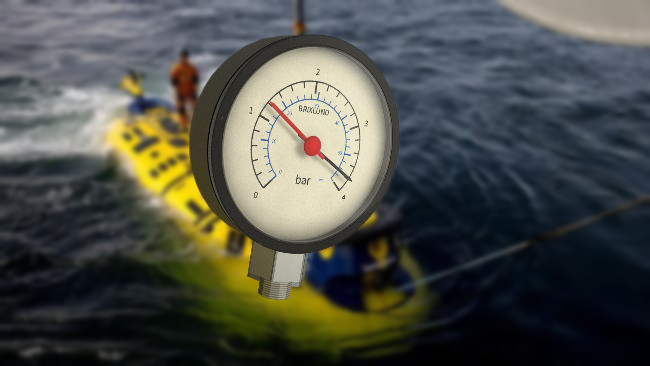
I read 1.2 bar
